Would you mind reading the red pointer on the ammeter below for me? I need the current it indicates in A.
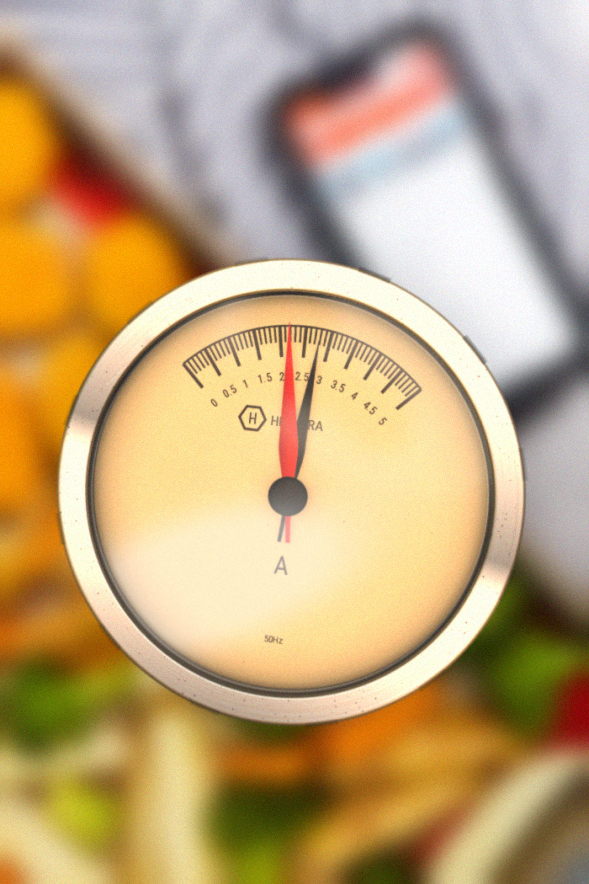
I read 2.2 A
